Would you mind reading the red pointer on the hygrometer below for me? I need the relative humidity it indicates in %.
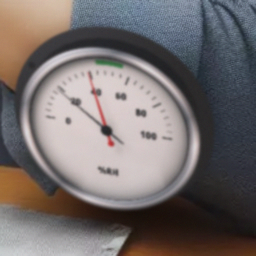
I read 40 %
